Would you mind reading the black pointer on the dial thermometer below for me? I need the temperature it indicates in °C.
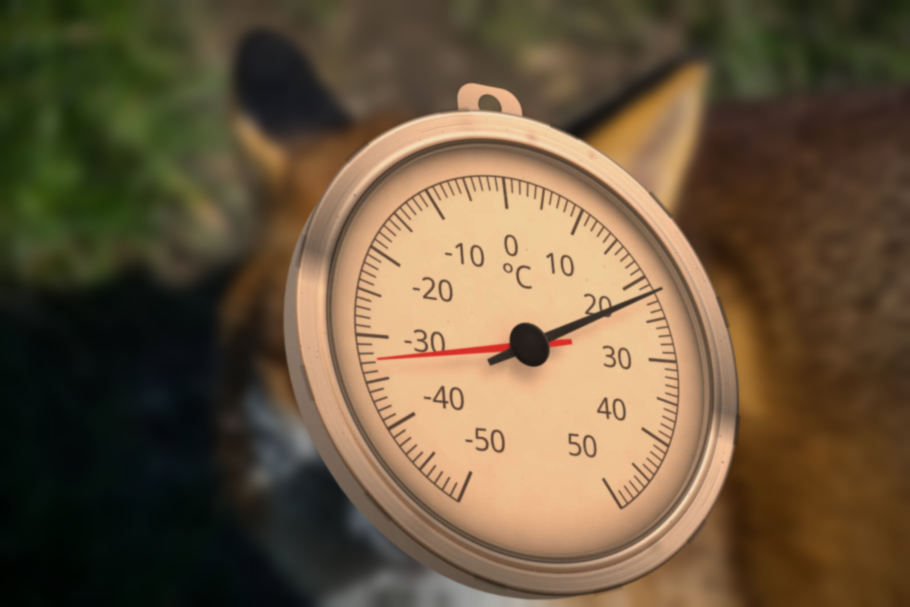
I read 22 °C
